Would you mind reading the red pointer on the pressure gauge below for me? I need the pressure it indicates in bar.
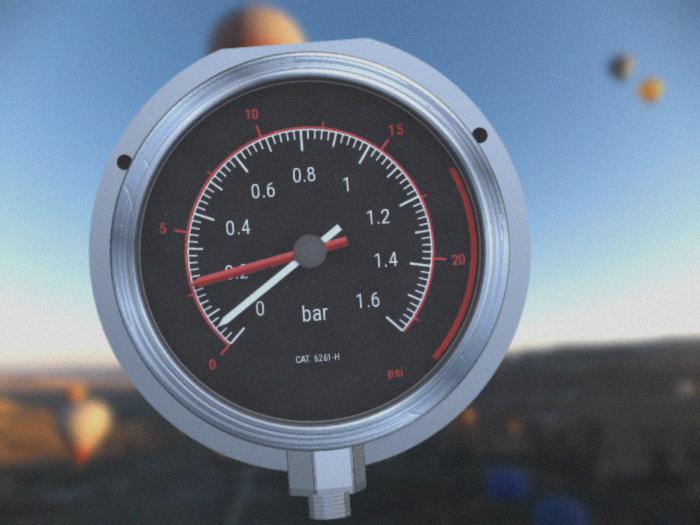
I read 0.2 bar
